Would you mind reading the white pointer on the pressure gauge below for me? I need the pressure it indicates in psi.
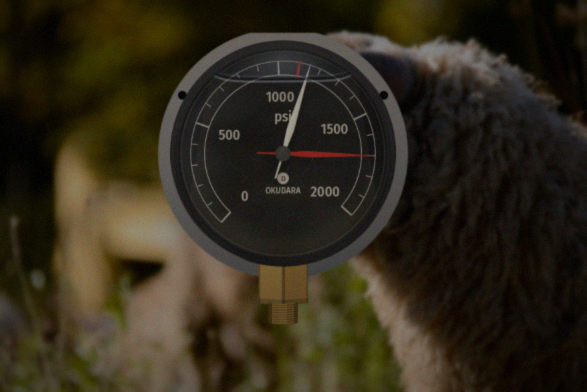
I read 1150 psi
